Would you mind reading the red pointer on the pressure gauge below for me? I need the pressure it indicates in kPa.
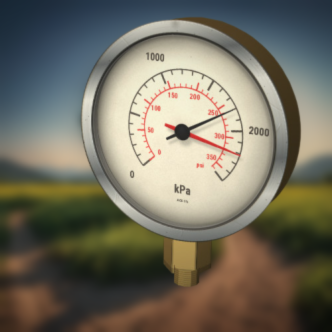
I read 2200 kPa
